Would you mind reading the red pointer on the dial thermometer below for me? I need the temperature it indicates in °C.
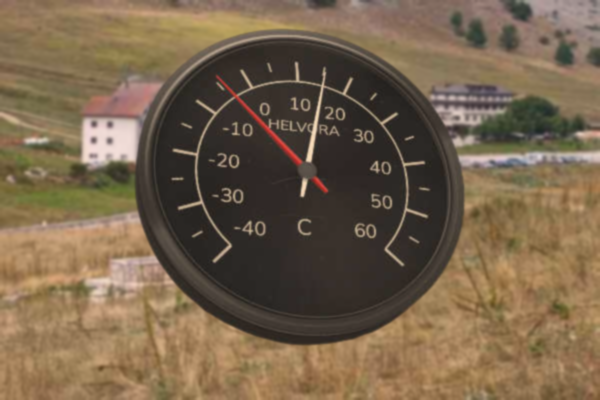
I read -5 °C
